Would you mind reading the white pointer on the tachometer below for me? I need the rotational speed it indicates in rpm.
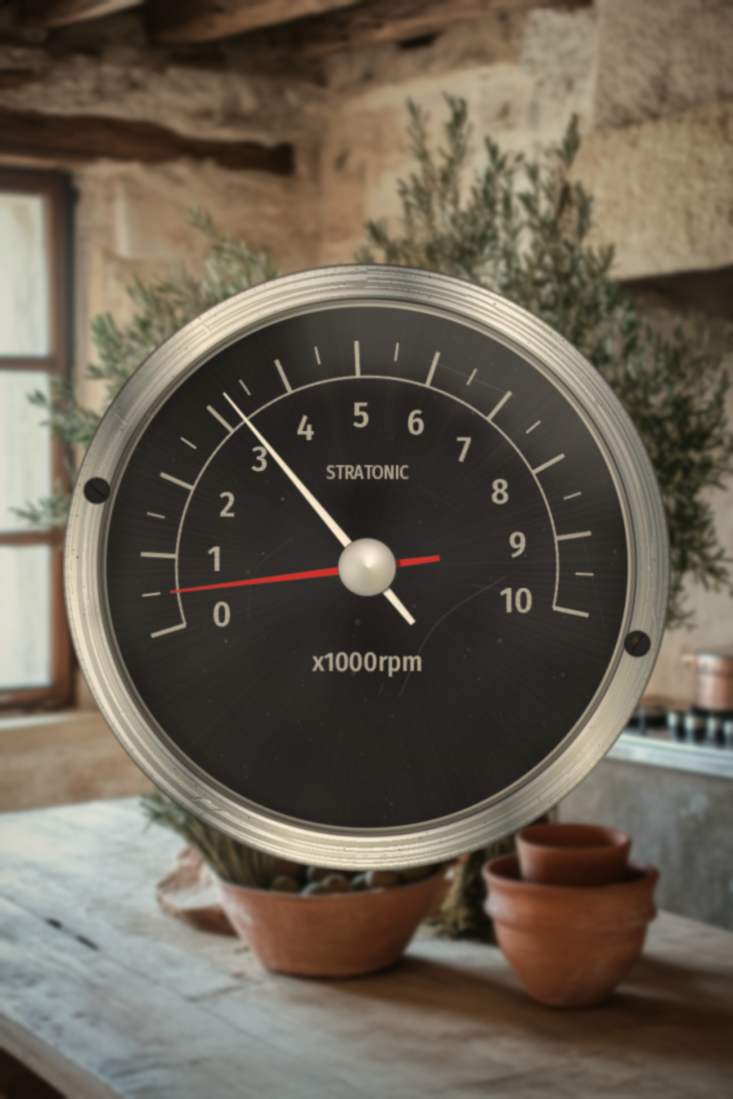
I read 3250 rpm
